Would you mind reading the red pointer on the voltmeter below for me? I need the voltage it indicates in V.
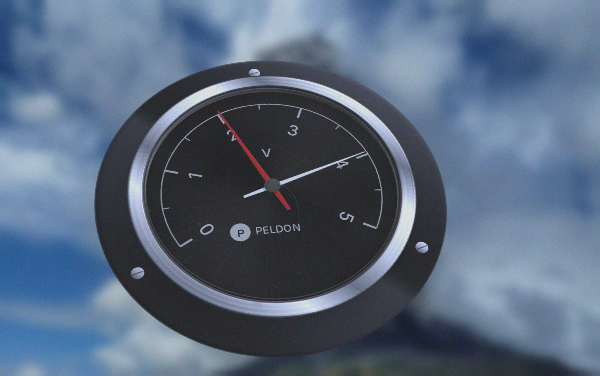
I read 2 V
